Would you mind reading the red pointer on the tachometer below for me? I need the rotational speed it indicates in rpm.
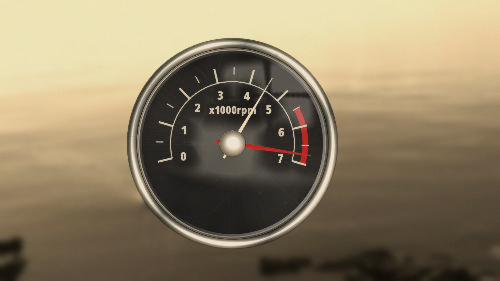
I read 6750 rpm
